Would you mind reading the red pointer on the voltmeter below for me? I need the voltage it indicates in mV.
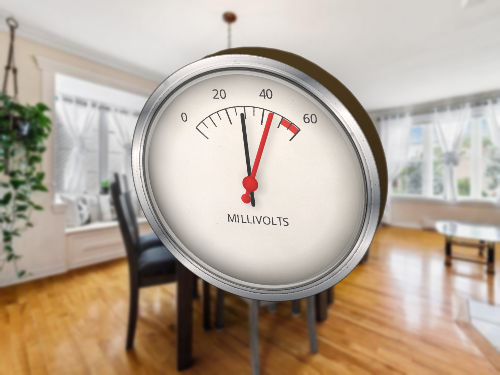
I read 45 mV
